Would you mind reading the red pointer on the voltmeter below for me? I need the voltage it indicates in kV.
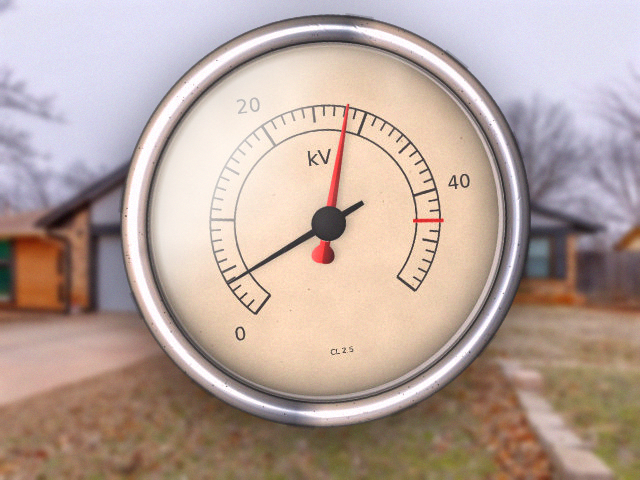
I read 28 kV
